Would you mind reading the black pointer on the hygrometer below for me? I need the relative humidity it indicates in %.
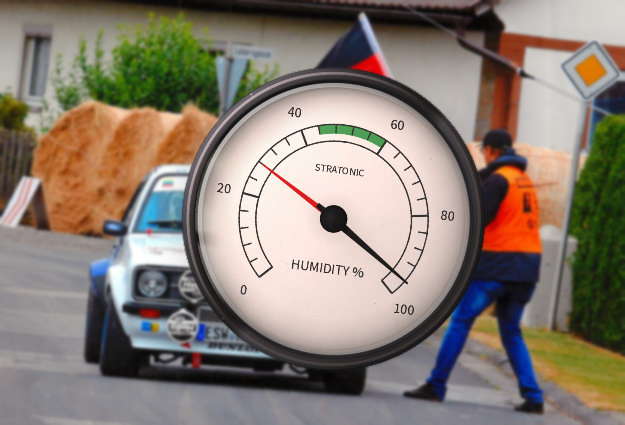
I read 96 %
